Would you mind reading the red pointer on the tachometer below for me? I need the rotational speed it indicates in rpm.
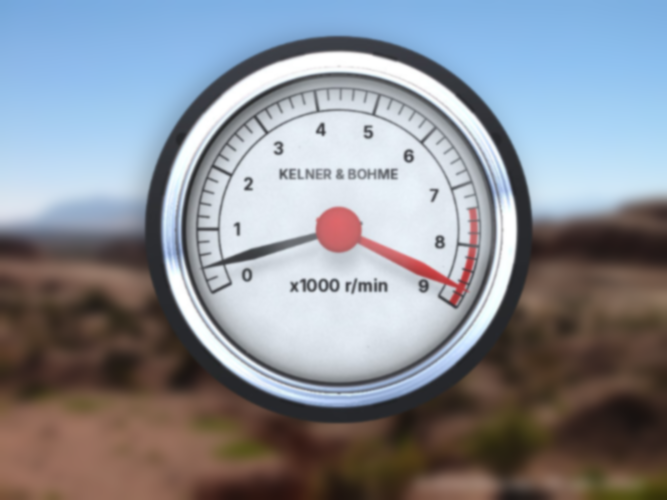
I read 8700 rpm
